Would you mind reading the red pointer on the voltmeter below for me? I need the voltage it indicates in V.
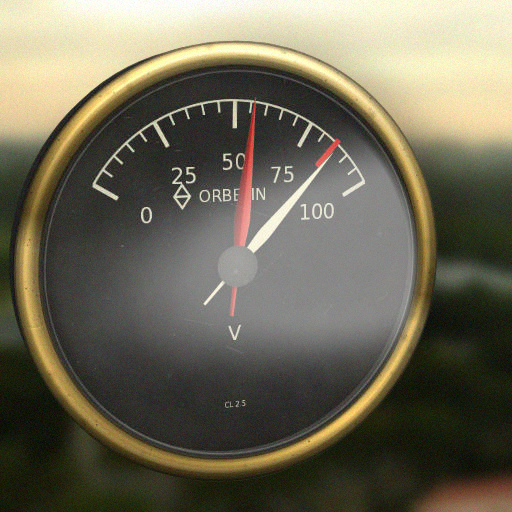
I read 55 V
